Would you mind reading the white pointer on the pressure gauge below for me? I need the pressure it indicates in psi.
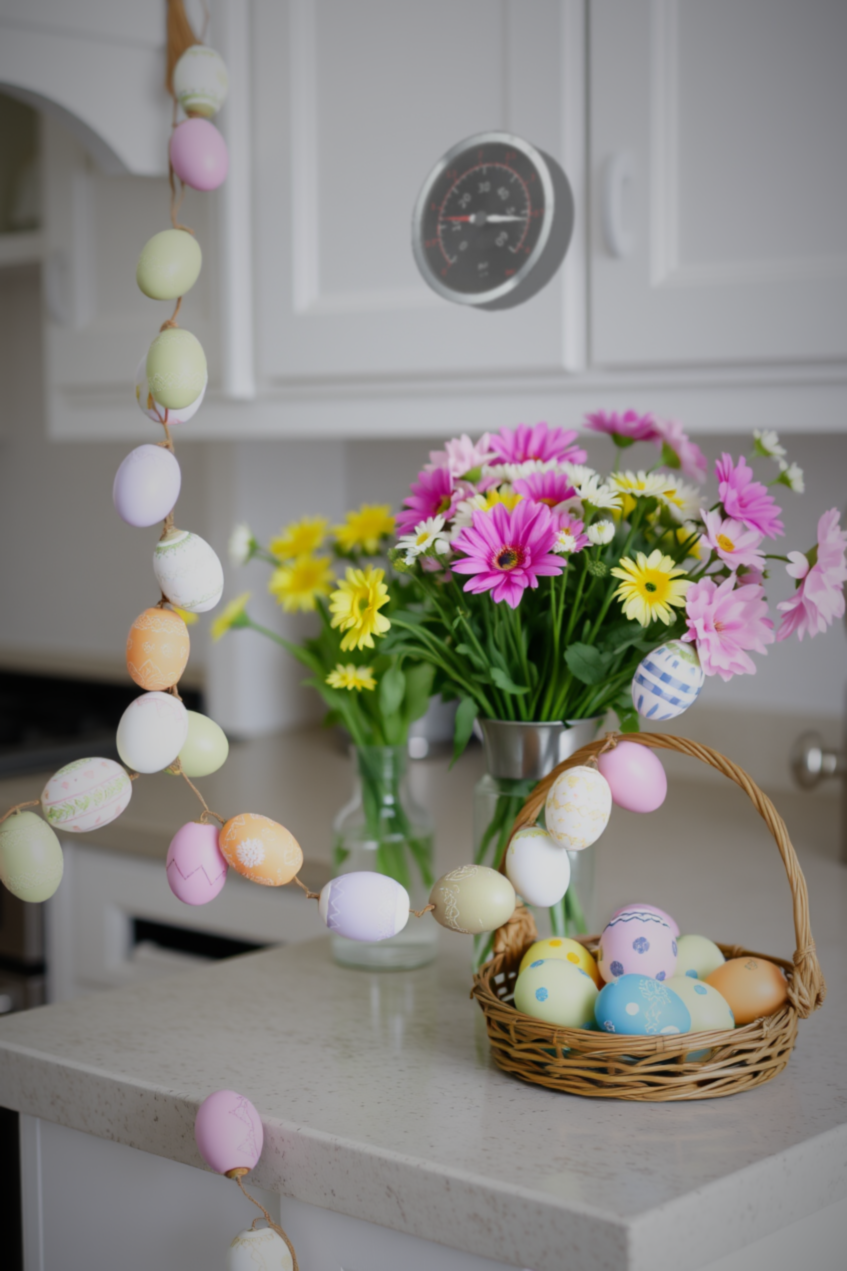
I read 52 psi
